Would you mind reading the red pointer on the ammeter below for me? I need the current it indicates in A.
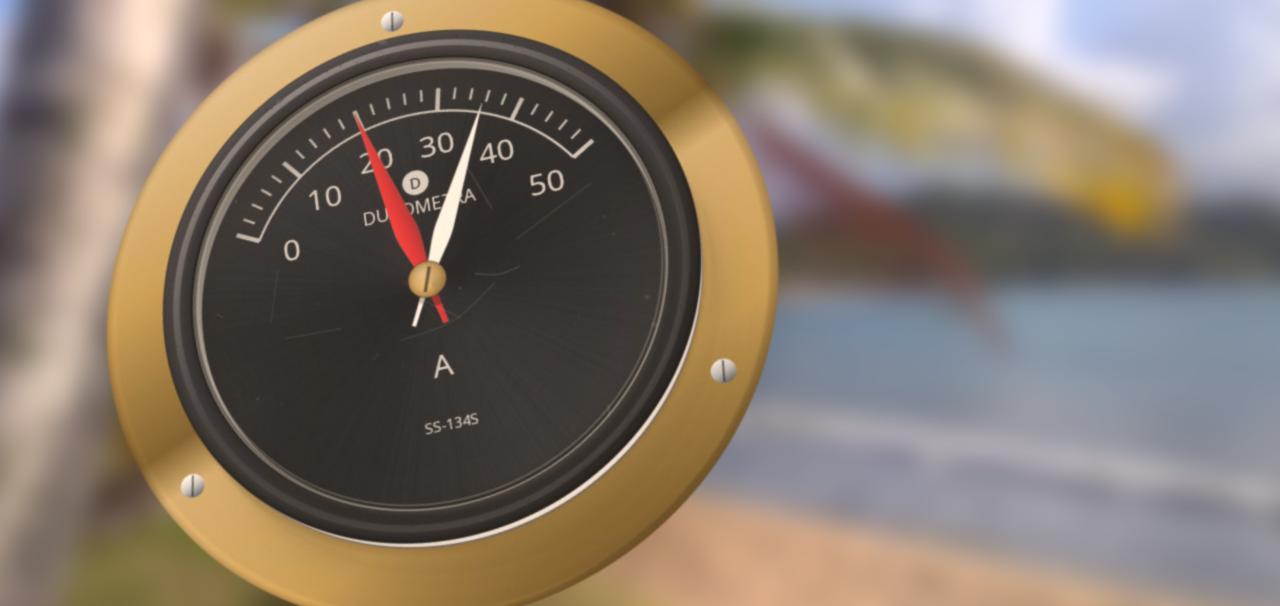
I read 20 A
